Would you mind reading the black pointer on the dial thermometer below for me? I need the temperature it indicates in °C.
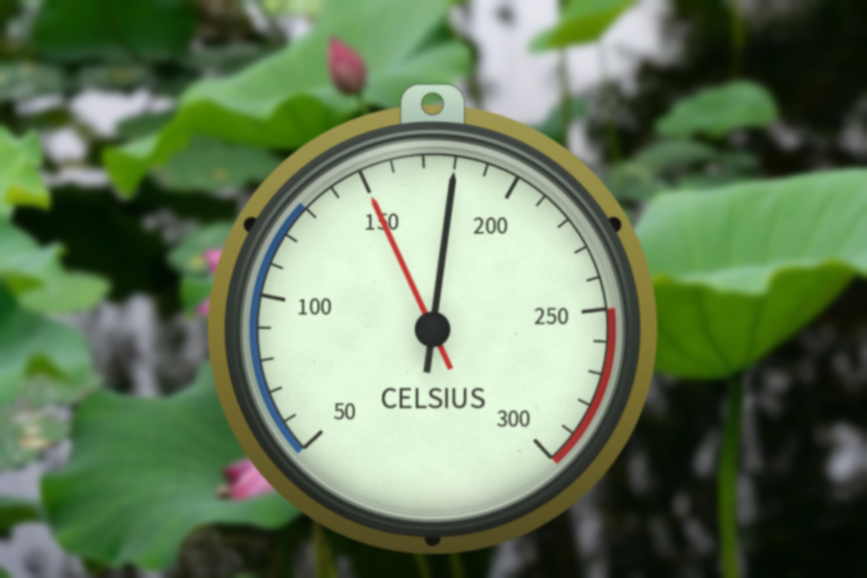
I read 180 °C
